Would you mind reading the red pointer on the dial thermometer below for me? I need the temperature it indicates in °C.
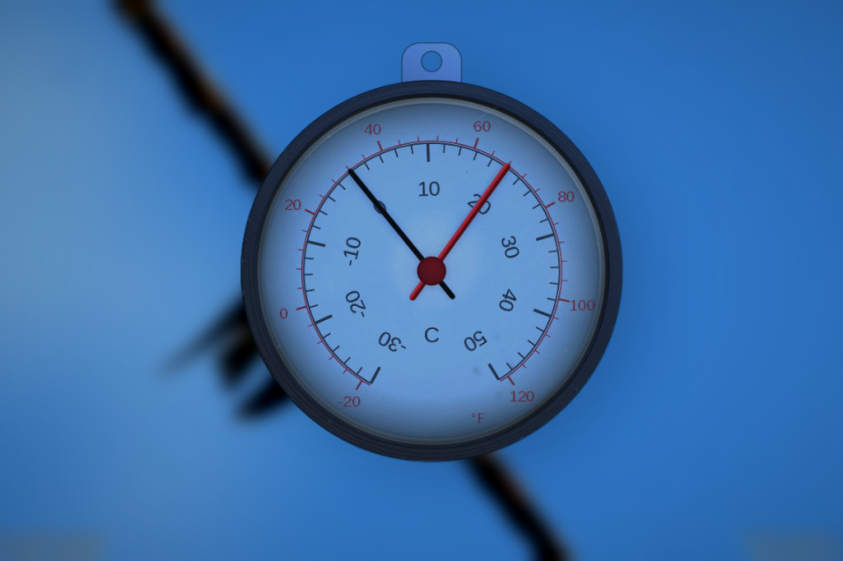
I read 20 °C
